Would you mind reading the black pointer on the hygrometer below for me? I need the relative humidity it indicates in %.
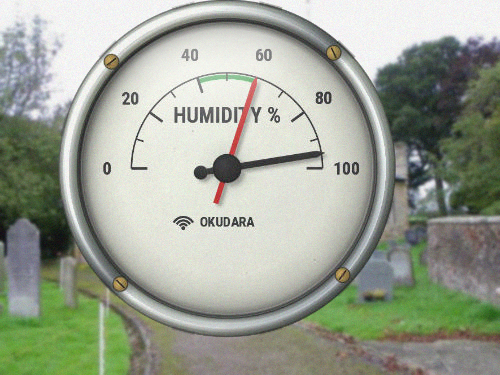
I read 95 %
